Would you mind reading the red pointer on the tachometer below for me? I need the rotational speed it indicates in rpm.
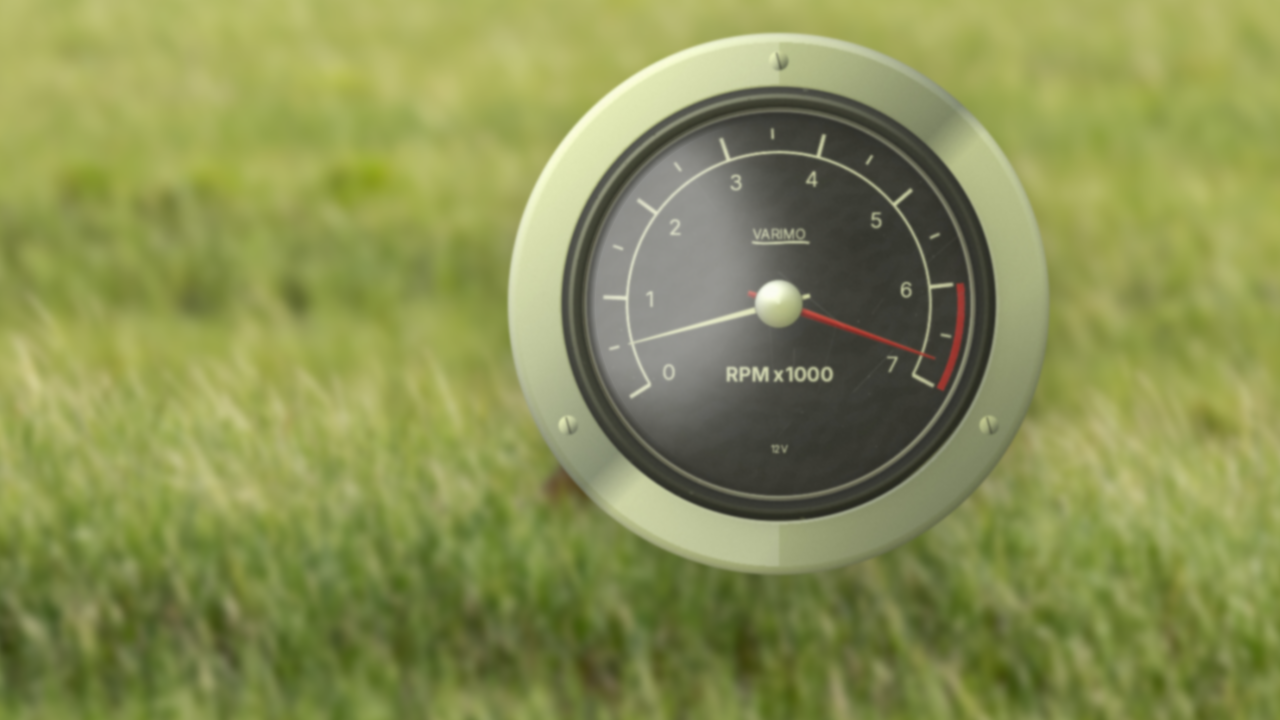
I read 6750 rpm
